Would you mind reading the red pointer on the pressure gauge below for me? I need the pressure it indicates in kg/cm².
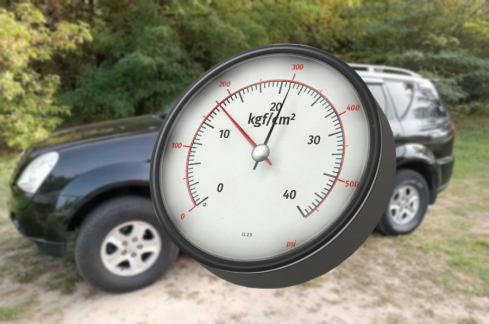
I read 12.5 kg/cm²
